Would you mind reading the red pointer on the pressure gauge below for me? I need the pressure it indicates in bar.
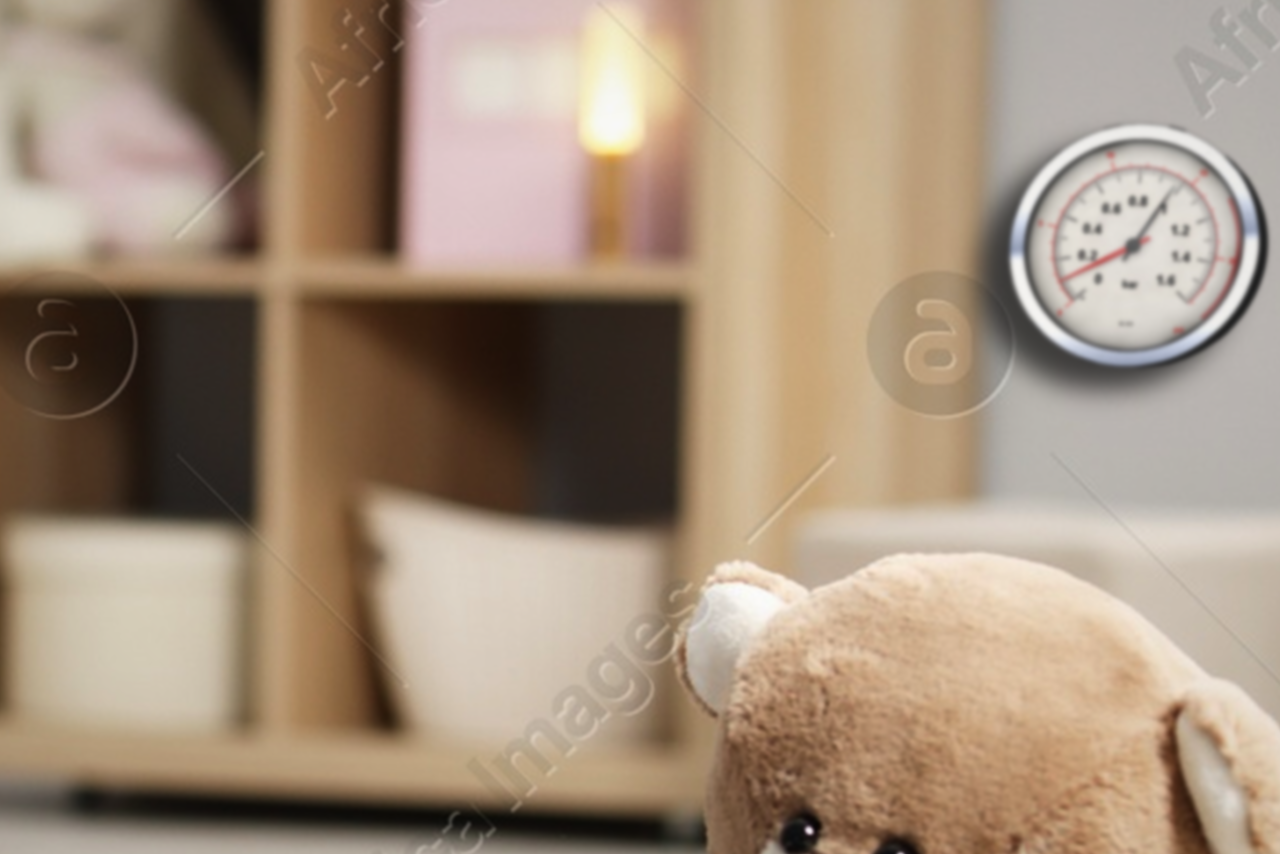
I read 0.1 bar
